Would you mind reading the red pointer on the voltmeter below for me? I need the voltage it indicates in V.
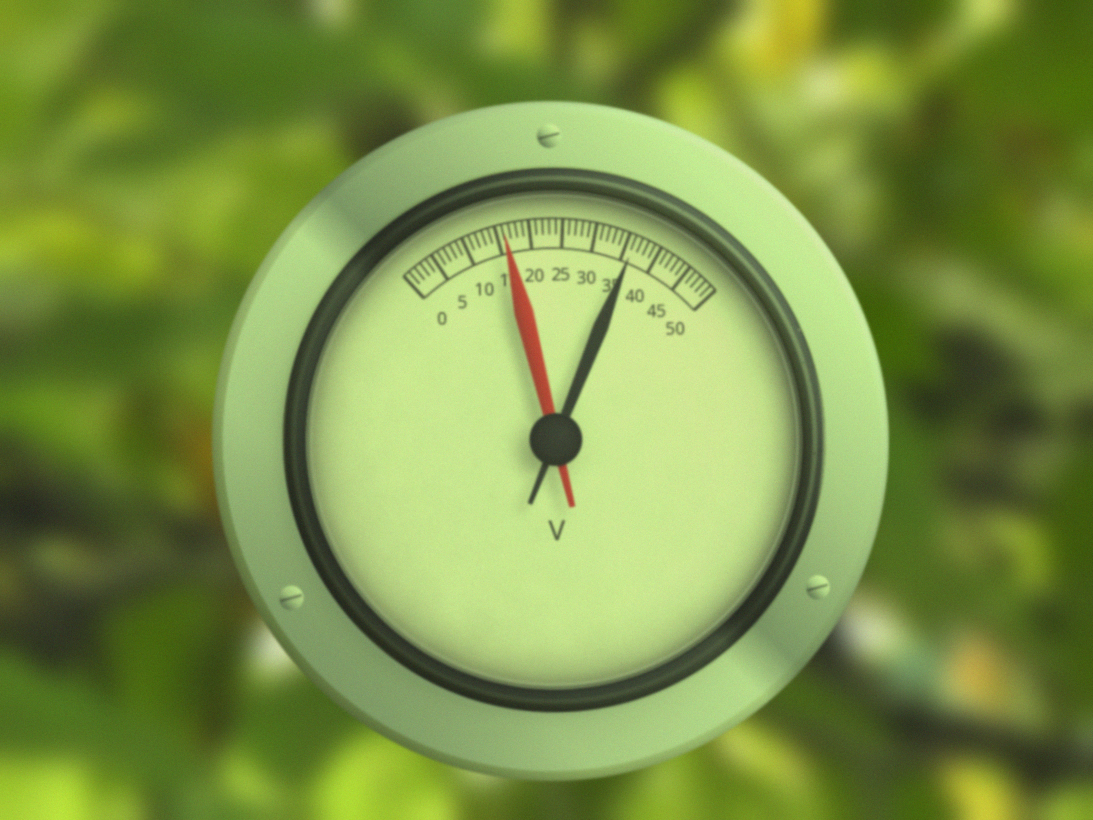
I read 16 V
